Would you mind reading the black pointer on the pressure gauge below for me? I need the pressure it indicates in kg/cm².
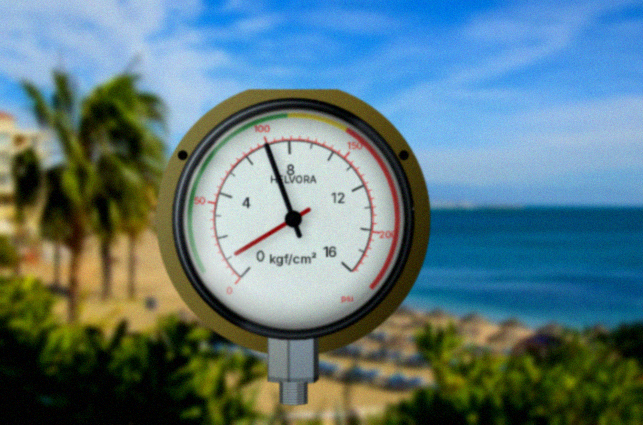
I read 7 kg/cm²
